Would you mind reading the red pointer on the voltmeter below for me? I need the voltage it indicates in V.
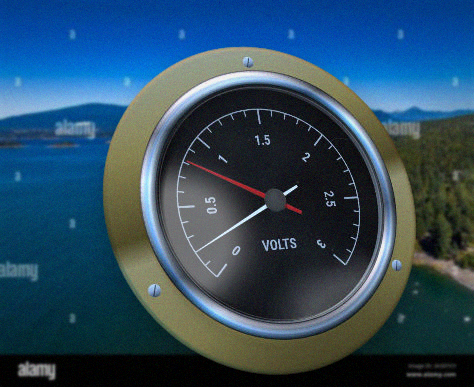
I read 0.8 V
